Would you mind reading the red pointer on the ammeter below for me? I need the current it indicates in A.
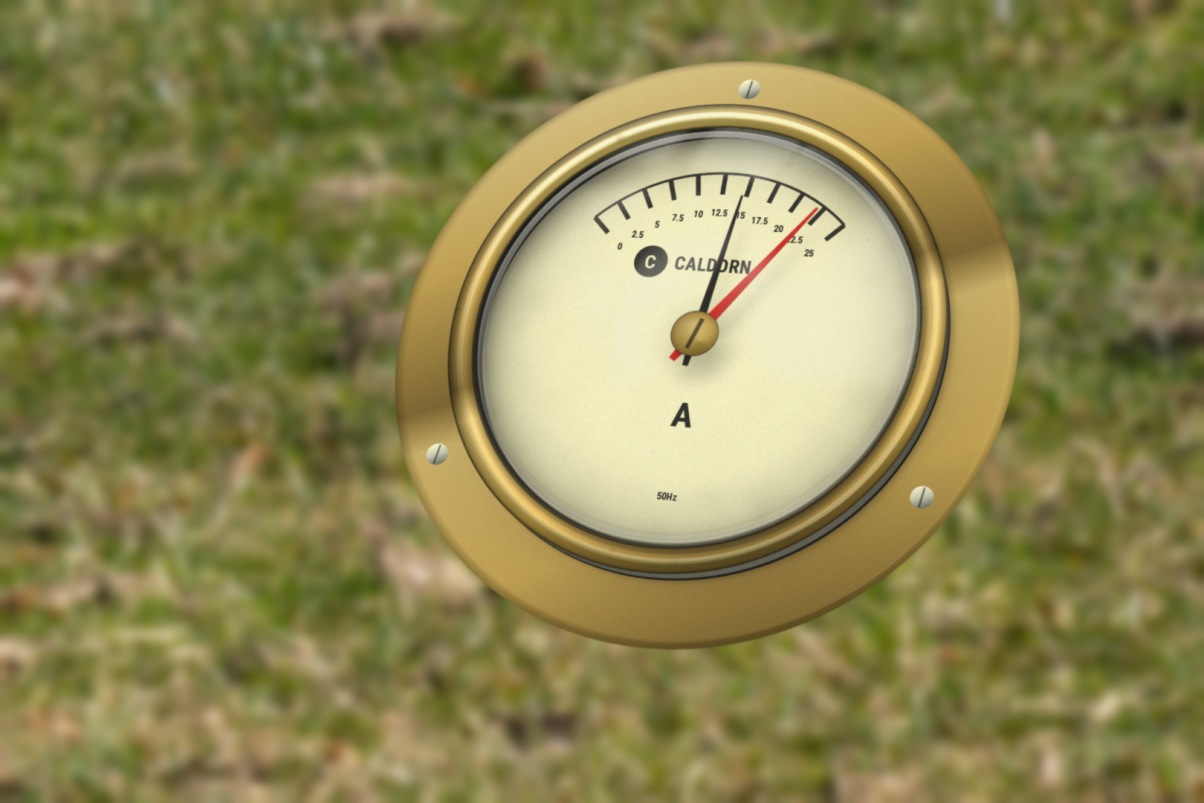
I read 22.5 A
